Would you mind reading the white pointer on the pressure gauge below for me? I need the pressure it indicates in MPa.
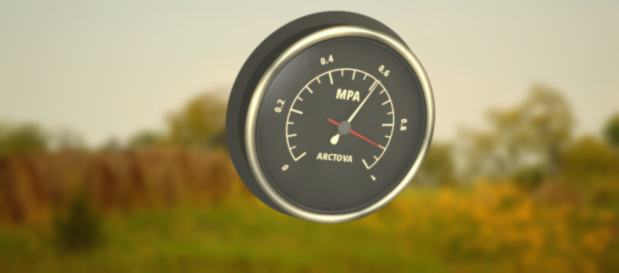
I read 0.6 MPa
